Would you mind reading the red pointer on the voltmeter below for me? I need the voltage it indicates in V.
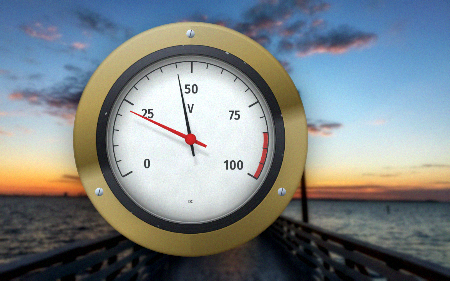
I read 22.5 V
